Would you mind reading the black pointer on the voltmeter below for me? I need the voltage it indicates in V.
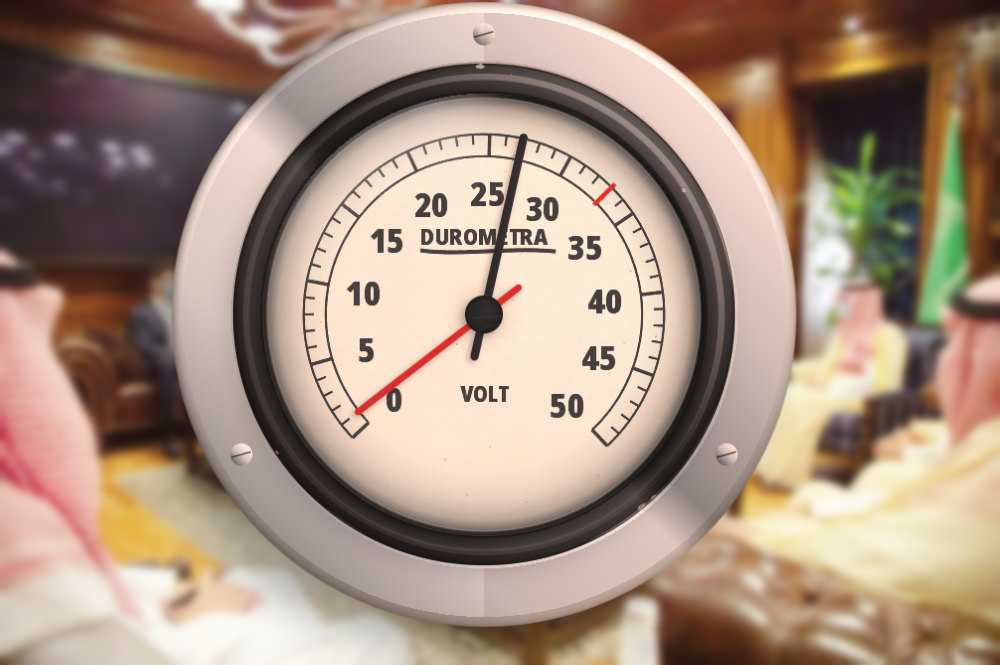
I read 27 V
